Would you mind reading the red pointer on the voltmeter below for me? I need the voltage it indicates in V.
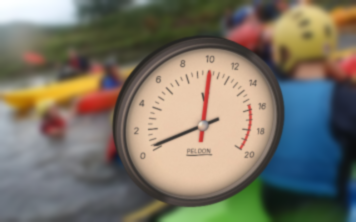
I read 10 V
